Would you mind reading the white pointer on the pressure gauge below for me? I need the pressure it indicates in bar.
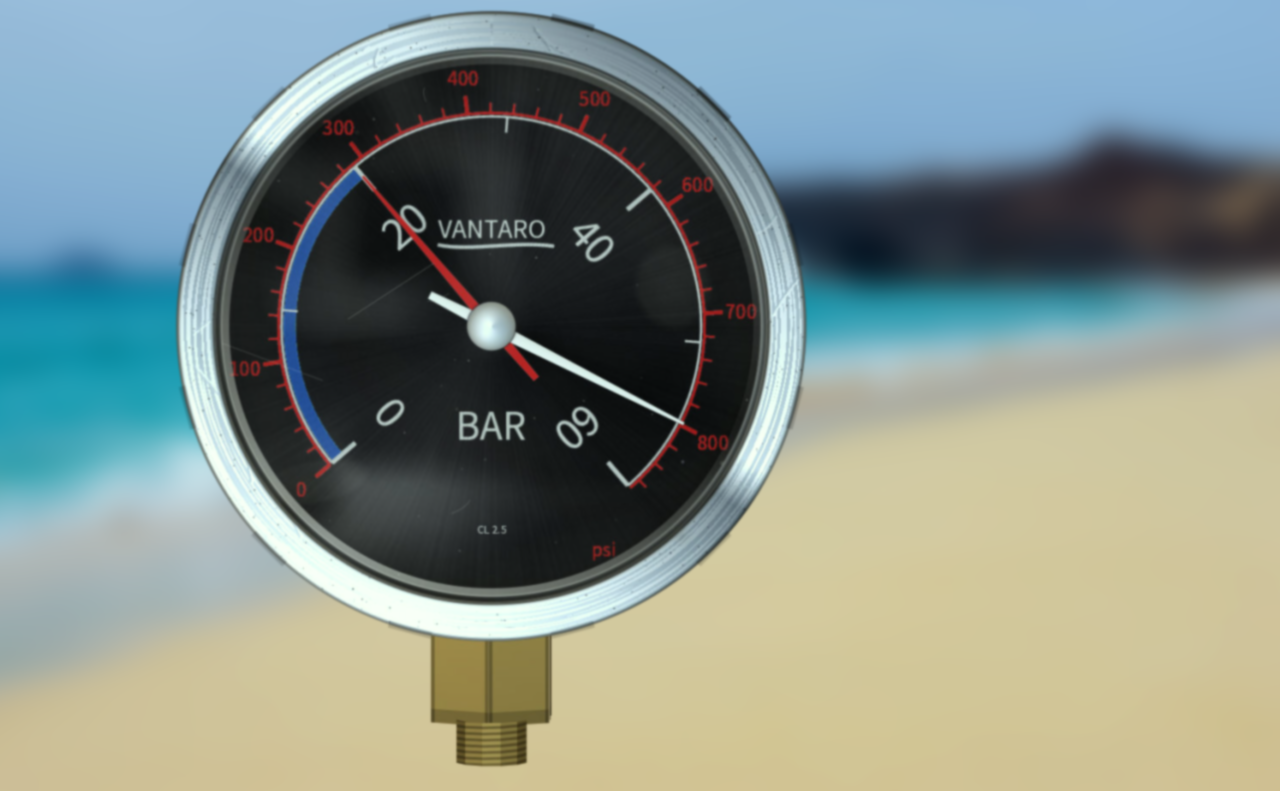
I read 55 bar
